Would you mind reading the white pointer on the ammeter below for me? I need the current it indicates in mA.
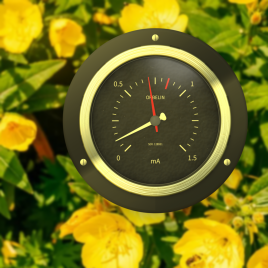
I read 0.1 mA
